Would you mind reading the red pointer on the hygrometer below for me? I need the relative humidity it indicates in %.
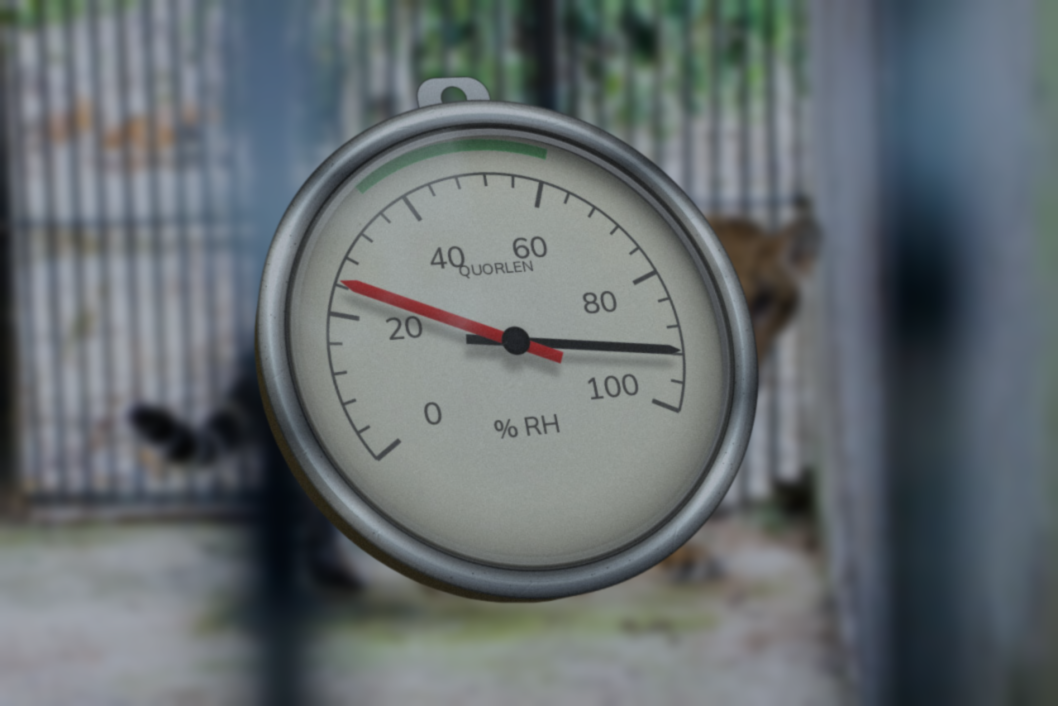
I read 24 %
